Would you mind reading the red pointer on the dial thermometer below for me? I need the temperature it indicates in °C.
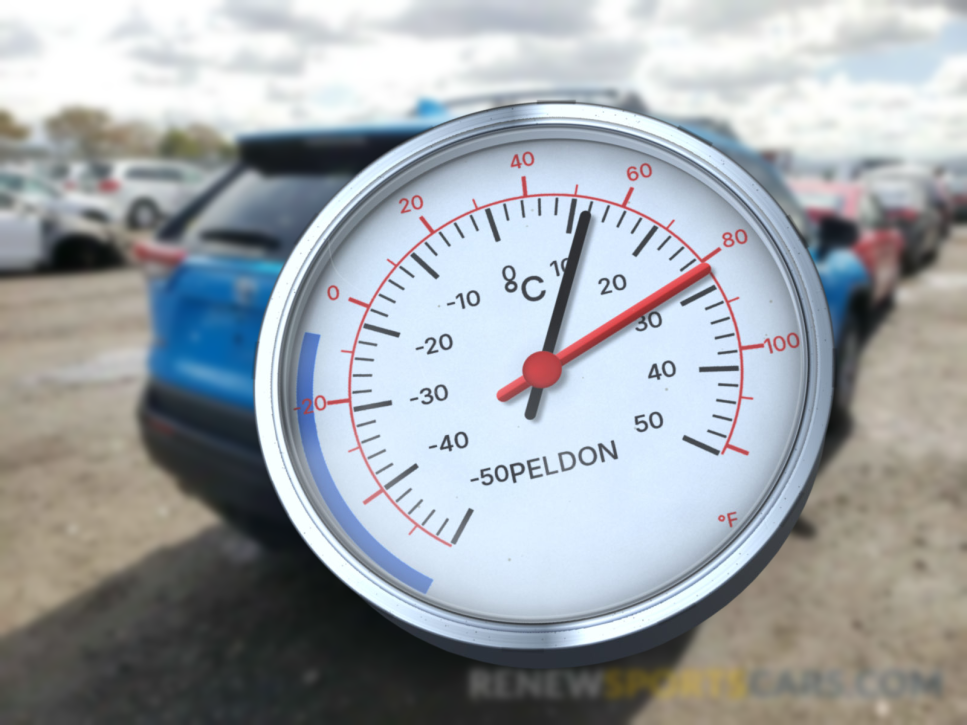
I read 28 °C
